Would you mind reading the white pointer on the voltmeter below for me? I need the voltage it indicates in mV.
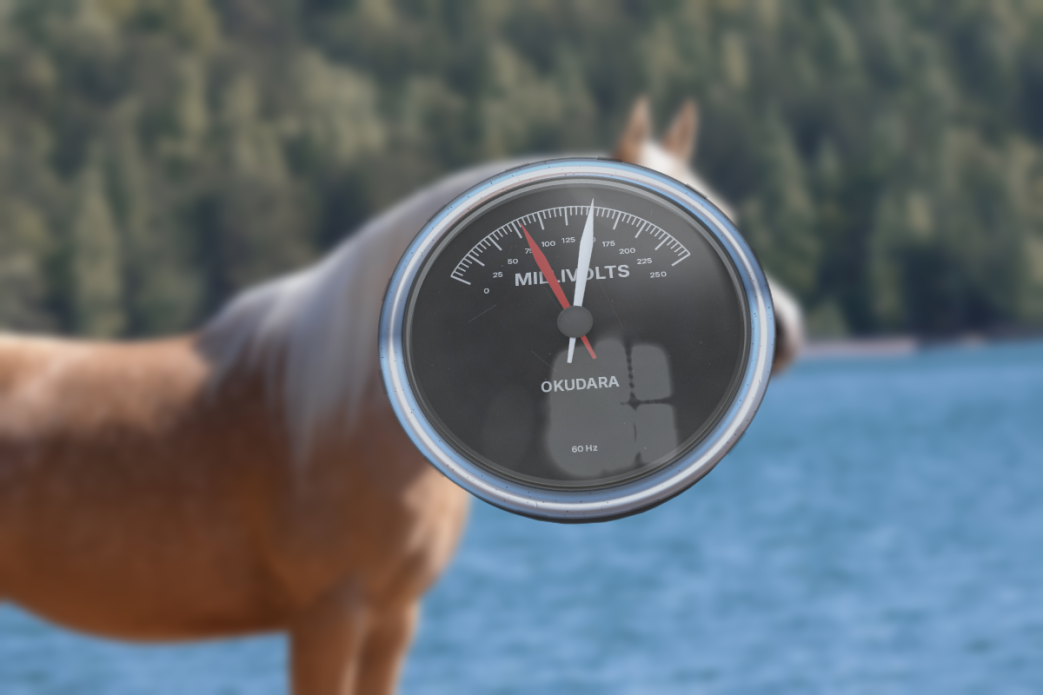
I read 150 mV
